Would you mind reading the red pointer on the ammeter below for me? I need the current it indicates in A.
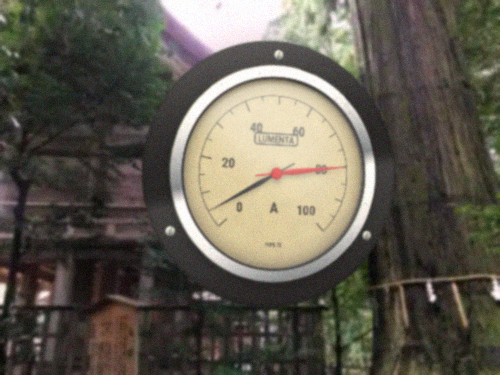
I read 80 A
